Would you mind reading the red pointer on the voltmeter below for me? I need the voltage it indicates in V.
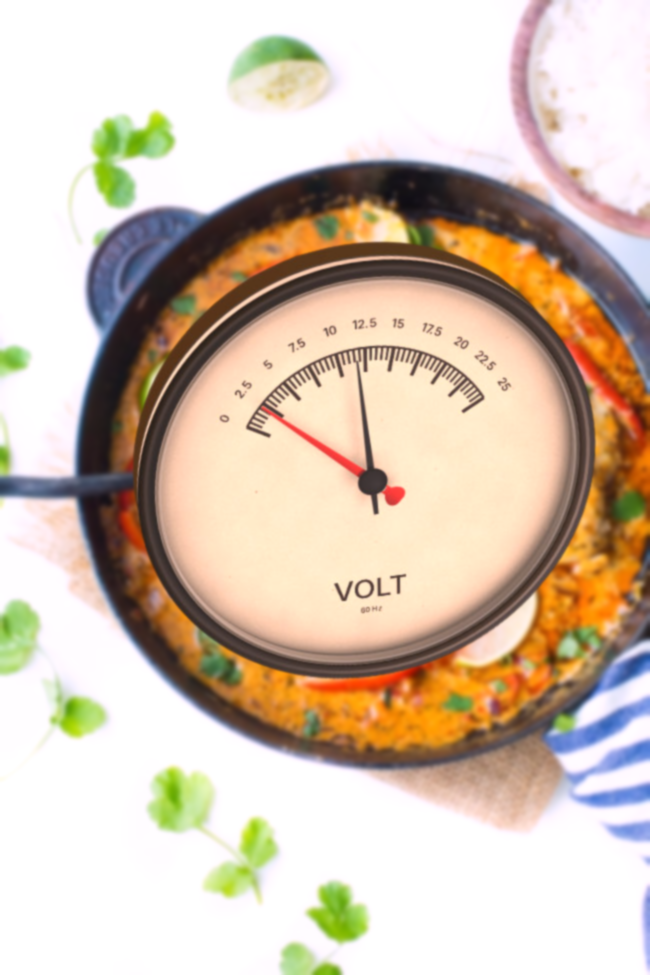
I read 2.5 V
